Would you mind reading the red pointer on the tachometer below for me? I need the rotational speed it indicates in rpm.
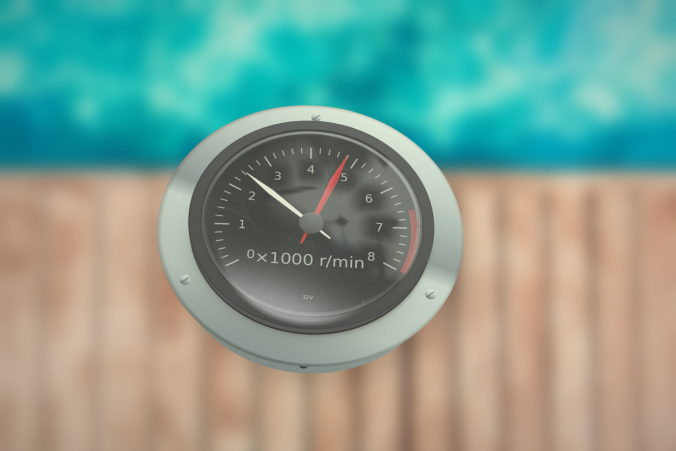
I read 4800 rpm
